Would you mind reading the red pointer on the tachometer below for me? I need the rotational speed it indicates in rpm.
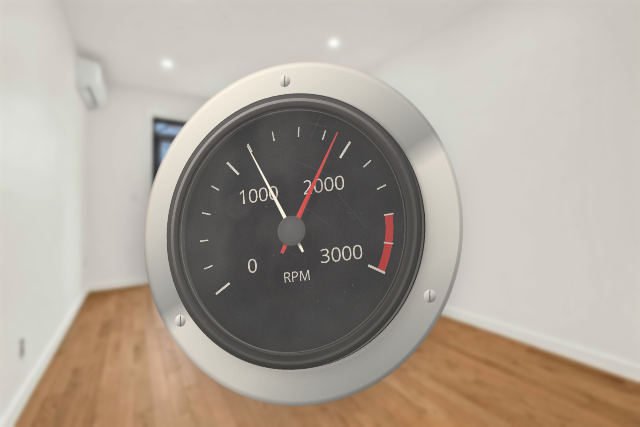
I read 1900 rpm
